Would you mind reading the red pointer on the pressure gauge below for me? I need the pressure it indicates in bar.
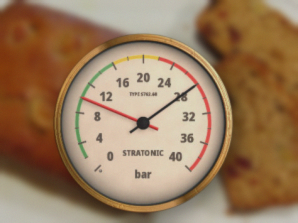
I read 10 bar
